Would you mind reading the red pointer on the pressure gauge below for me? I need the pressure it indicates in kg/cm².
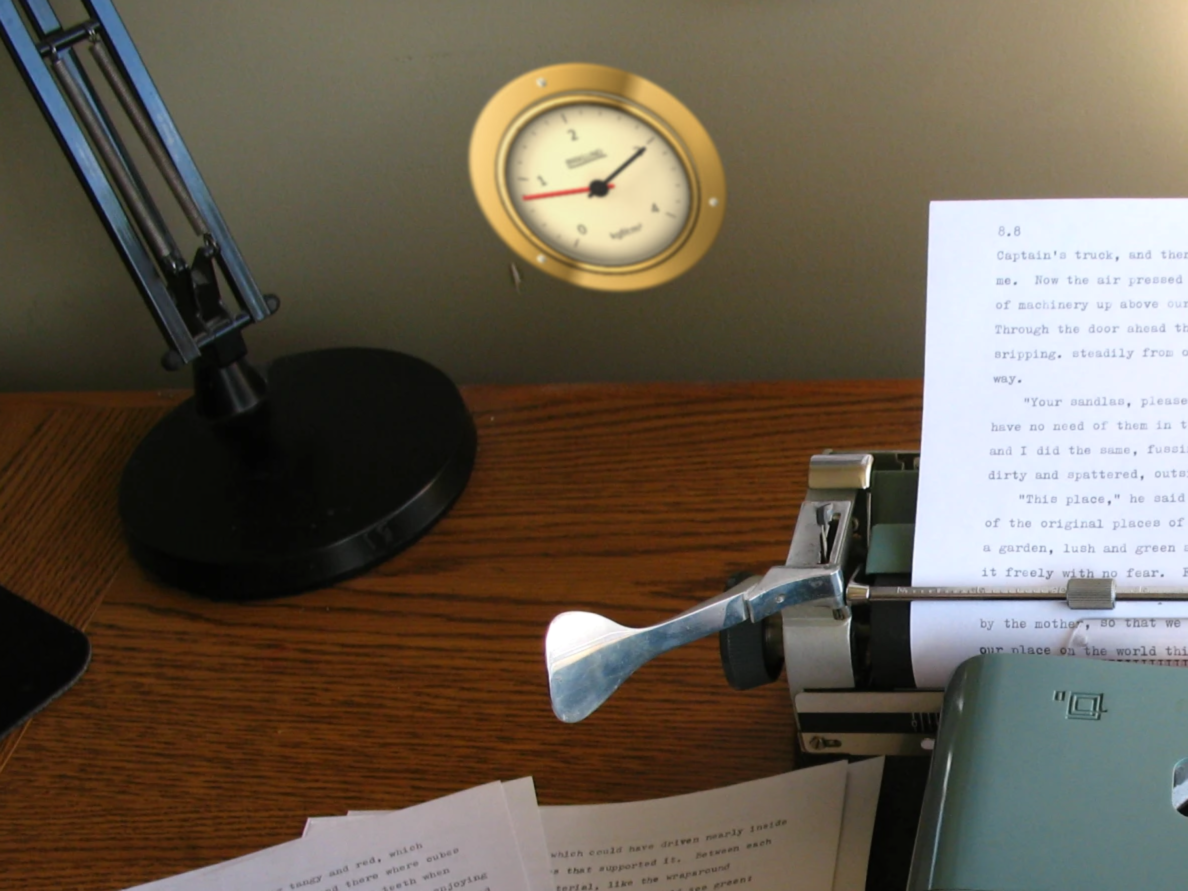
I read 0.8 kg/cm²
